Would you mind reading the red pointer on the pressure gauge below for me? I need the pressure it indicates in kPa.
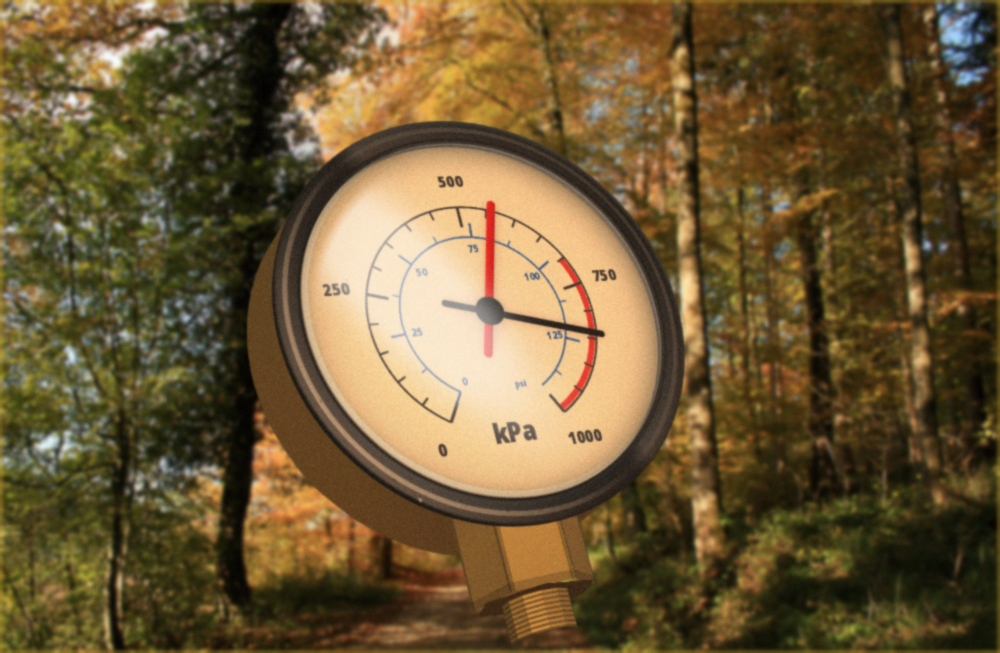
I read 550 kPa
